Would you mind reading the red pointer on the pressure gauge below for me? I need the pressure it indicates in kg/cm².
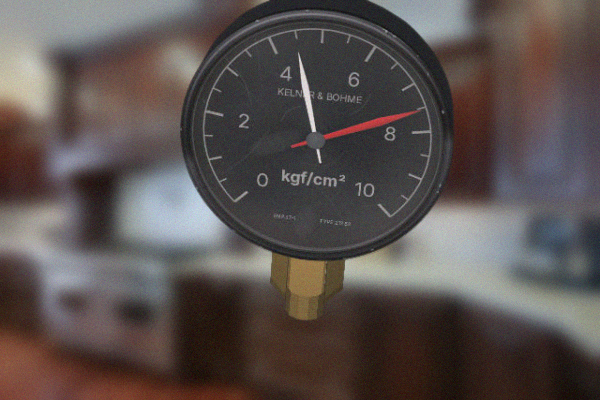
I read 7.5 kg/cm²
